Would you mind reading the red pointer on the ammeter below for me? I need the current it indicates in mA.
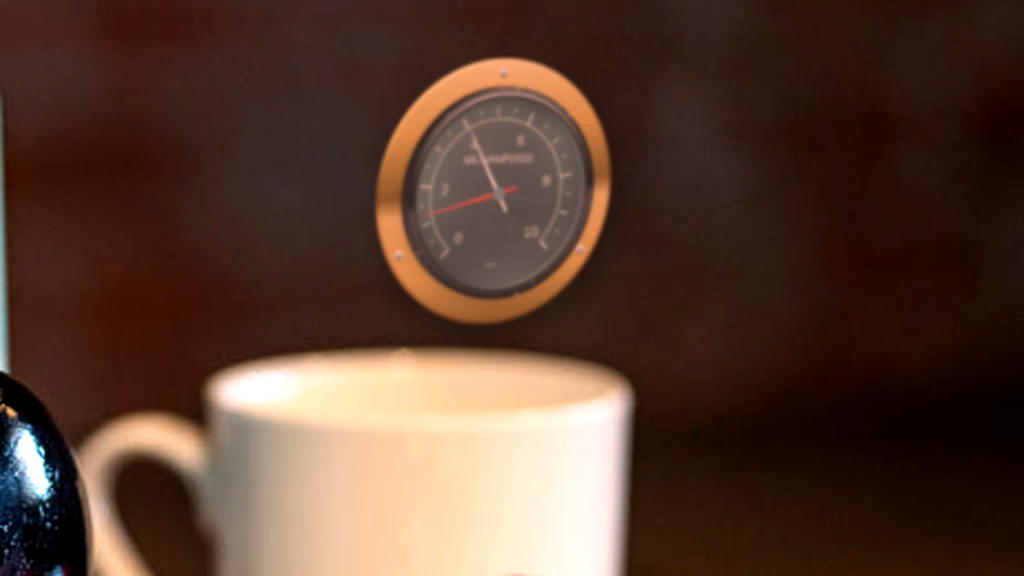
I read 1.25 mA
